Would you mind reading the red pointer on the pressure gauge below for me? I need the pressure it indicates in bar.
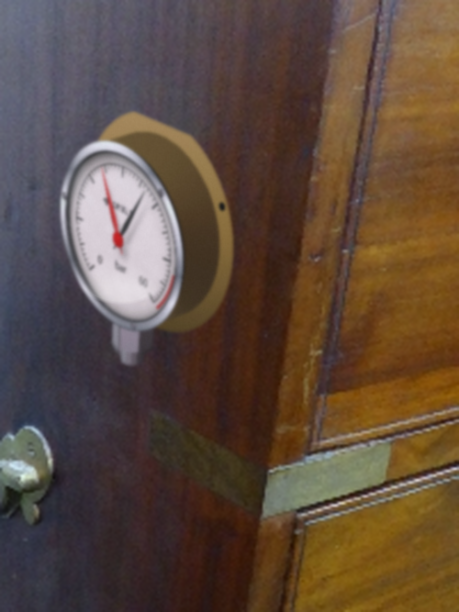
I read 25 bar
